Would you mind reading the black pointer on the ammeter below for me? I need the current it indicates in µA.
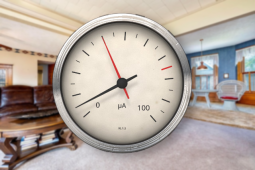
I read 5 µA
